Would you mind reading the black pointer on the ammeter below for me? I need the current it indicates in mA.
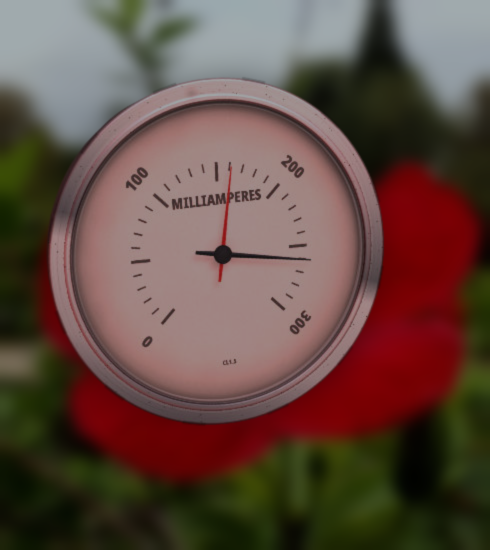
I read 260 mA
